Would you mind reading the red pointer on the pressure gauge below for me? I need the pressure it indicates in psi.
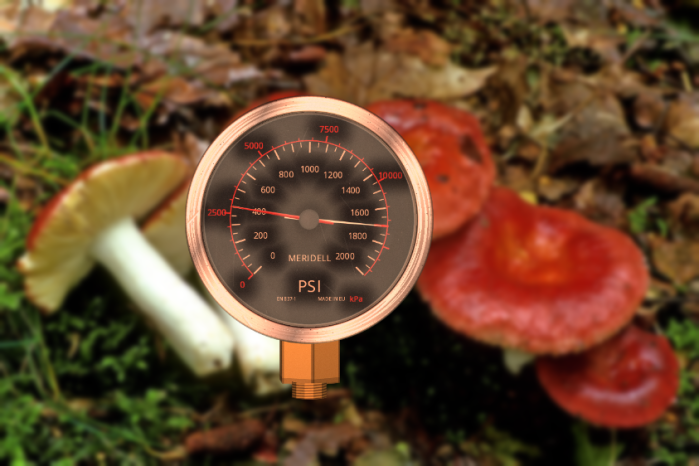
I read 400 psi
